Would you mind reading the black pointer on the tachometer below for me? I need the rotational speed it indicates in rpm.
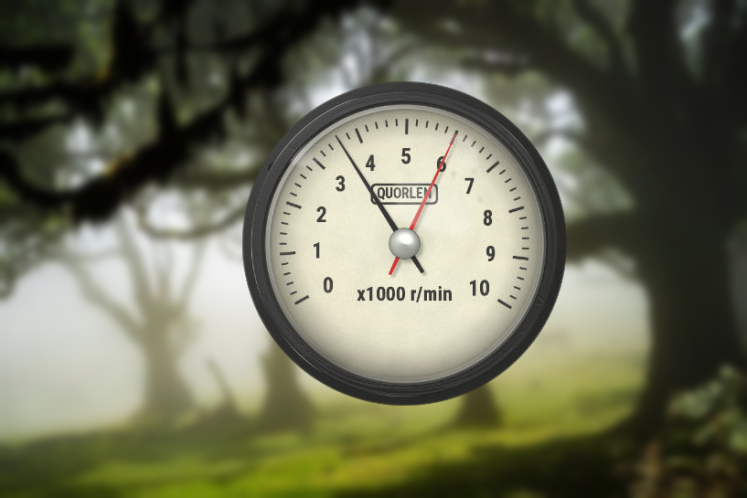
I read 3600 rpm
